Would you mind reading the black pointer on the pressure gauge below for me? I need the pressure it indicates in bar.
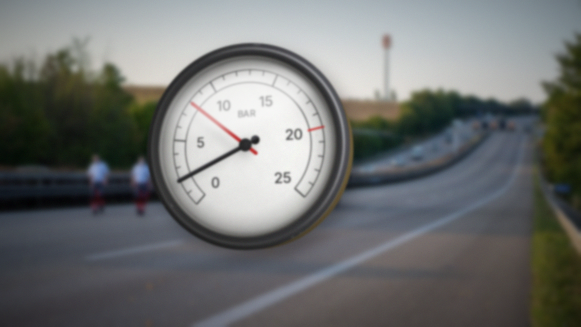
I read 2 bar
